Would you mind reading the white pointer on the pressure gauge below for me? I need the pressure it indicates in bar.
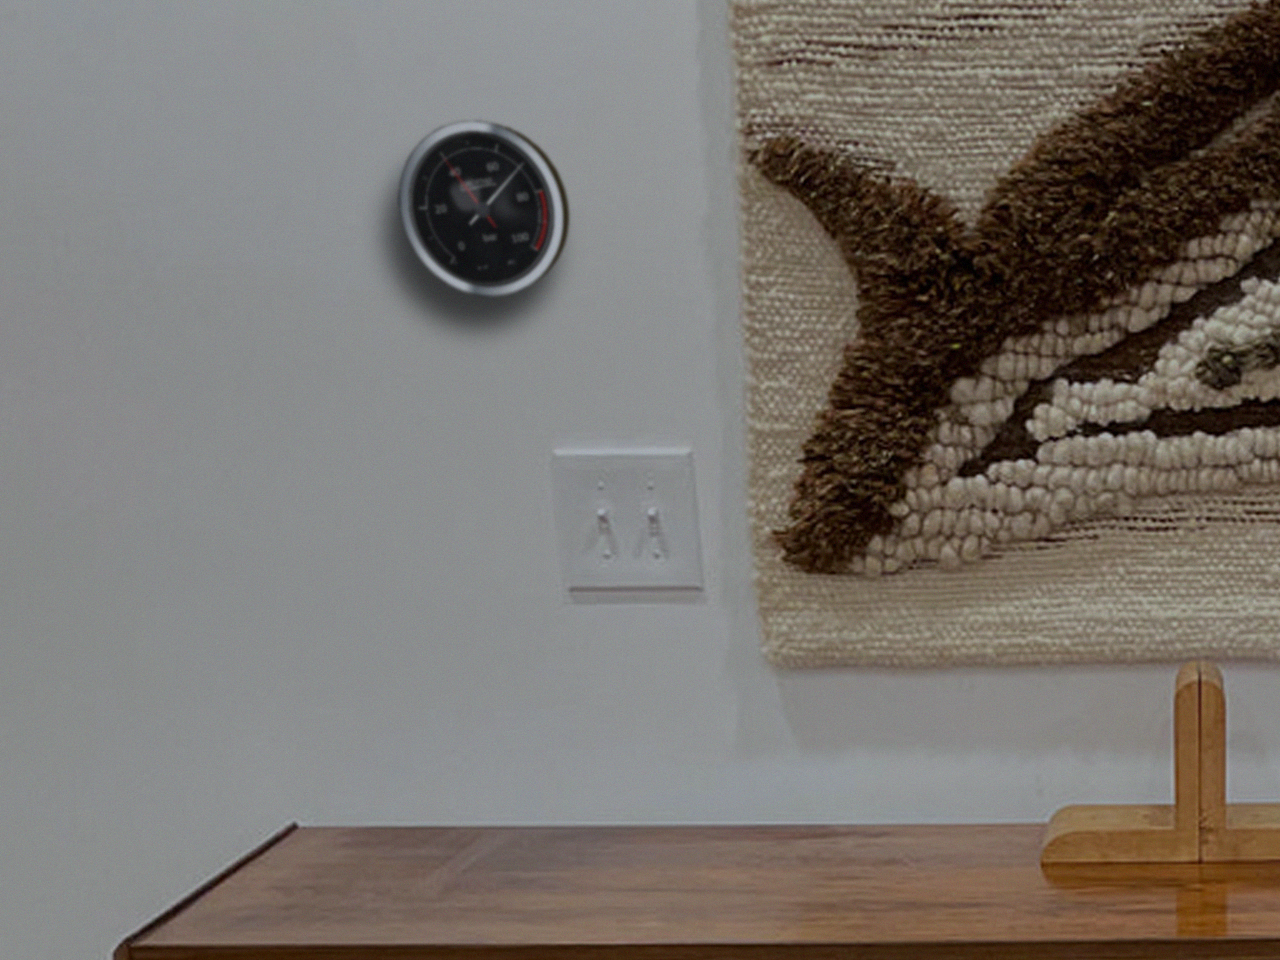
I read 70 bar
